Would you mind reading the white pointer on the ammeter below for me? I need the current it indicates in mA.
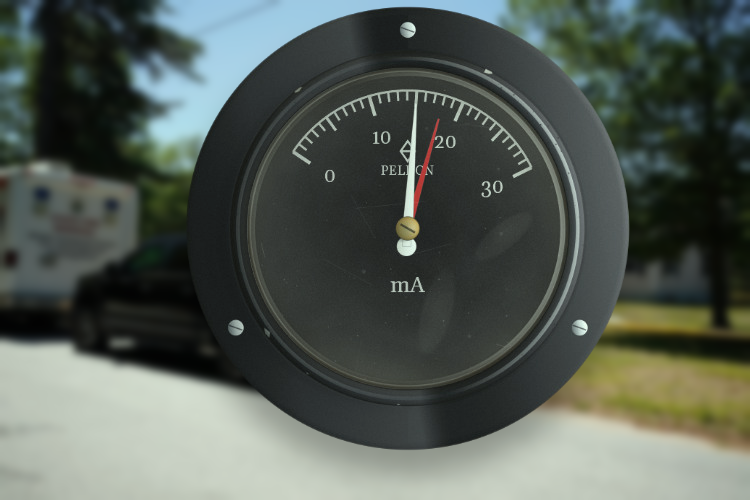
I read 15 mA
